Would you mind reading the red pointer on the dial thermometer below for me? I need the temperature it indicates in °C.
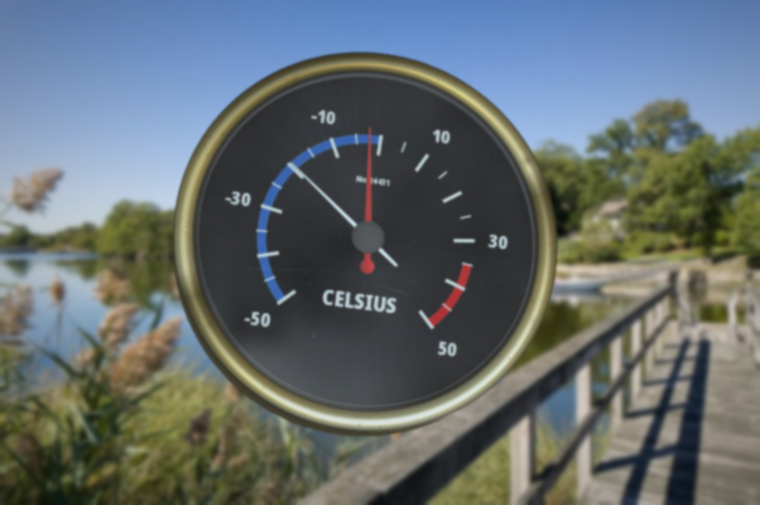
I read -2.5 °C
